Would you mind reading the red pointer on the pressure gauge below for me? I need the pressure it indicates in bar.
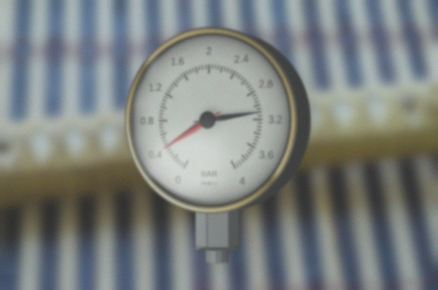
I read 0.4 bar
